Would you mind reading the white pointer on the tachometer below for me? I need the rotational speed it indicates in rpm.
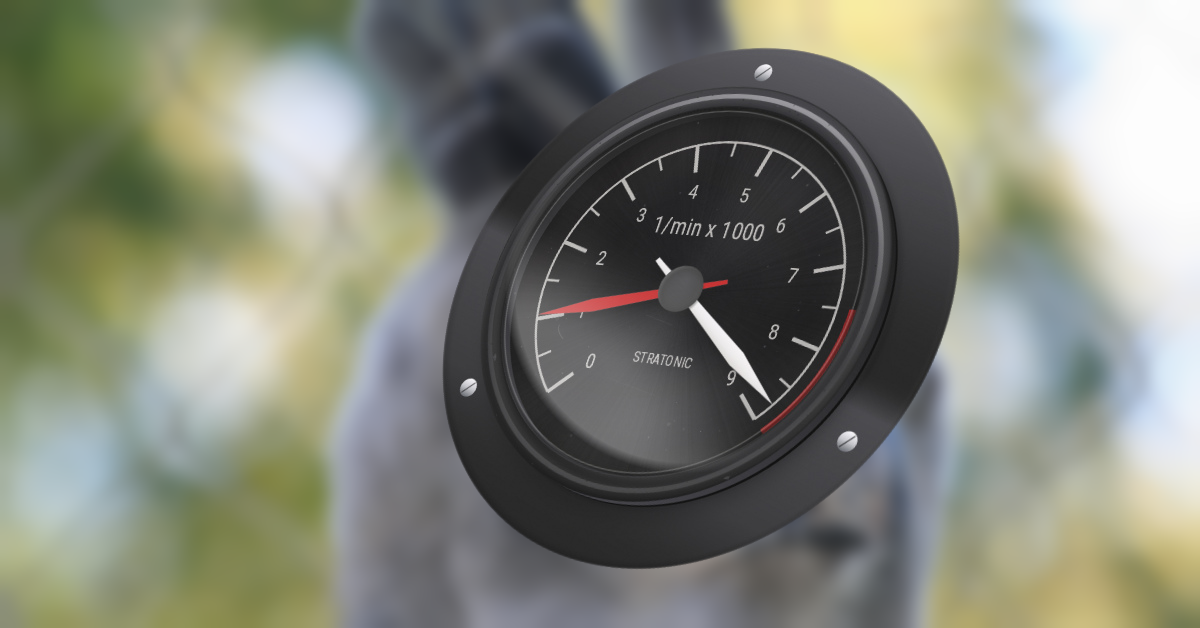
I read 8750 rpm
